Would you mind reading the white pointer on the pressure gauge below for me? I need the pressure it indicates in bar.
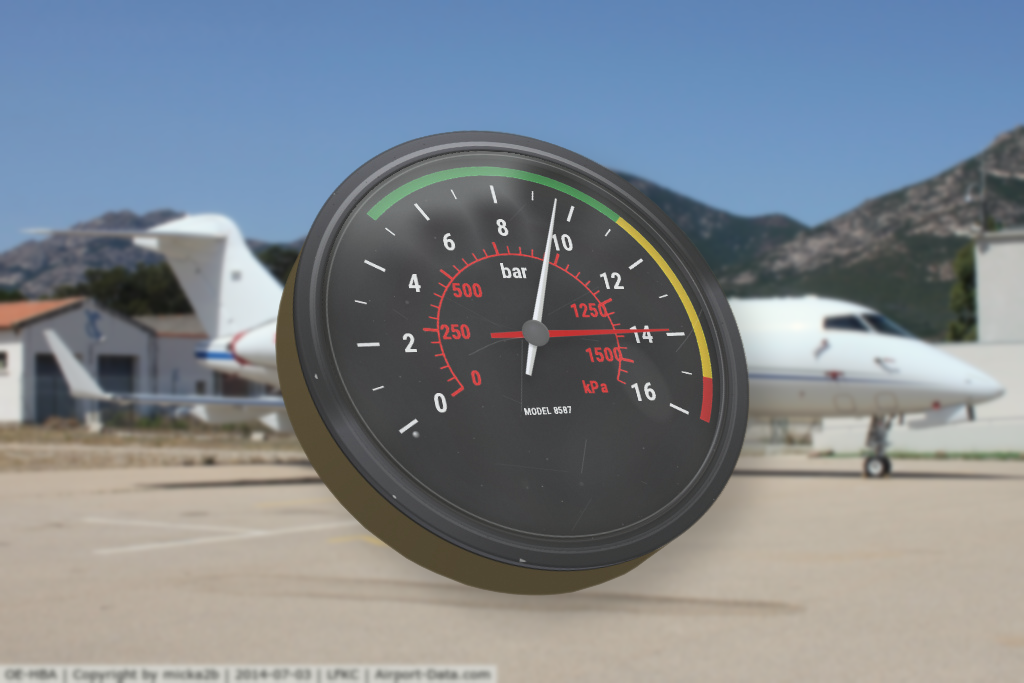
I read 9.5 bar
